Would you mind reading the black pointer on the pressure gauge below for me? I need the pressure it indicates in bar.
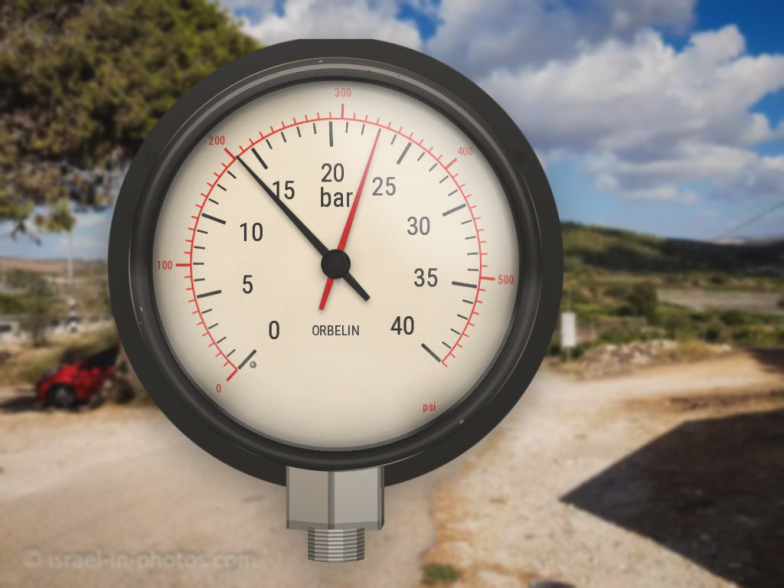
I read 14 bar
